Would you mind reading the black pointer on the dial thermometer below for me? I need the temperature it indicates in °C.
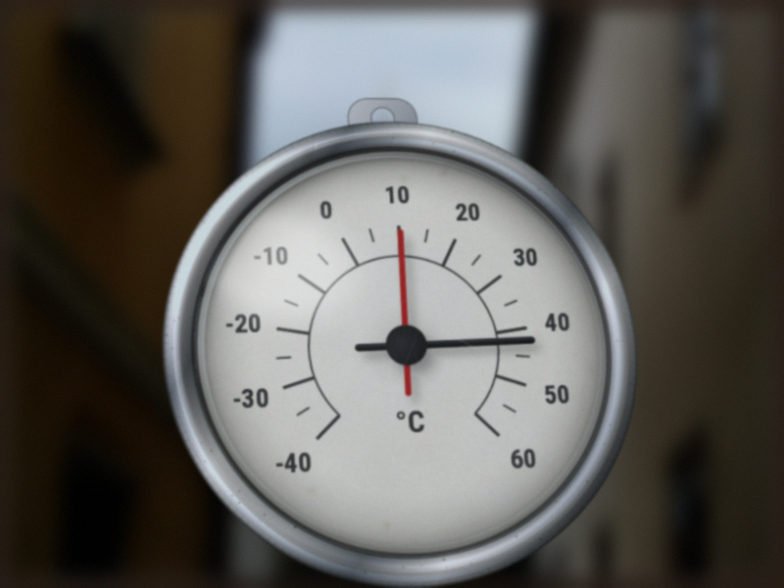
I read 42.5 °C
